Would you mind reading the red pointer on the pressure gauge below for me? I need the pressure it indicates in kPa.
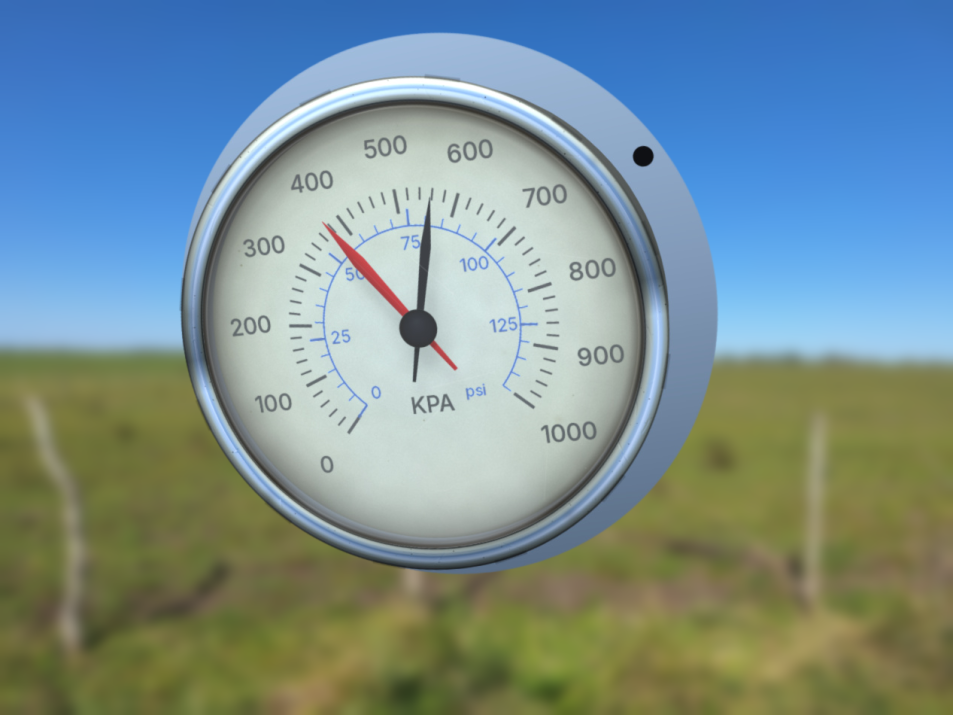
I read 380 kPa
